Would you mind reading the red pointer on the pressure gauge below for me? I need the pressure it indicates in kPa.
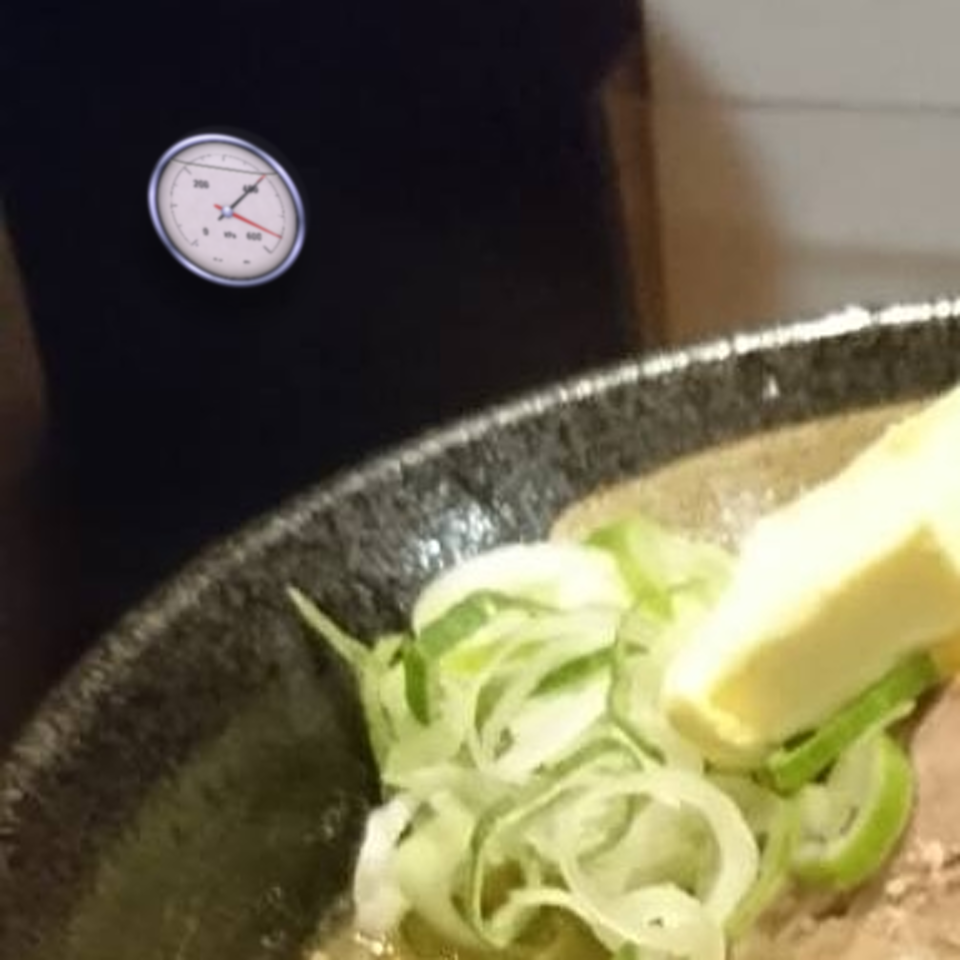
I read 550 kPa
